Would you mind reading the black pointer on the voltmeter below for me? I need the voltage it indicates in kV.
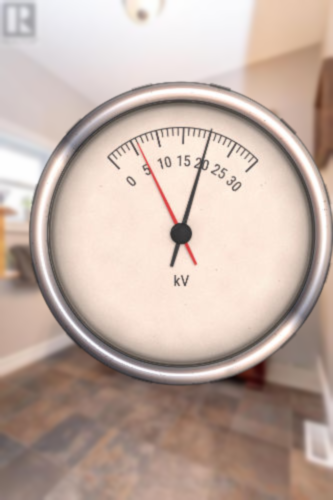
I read 20 kV
